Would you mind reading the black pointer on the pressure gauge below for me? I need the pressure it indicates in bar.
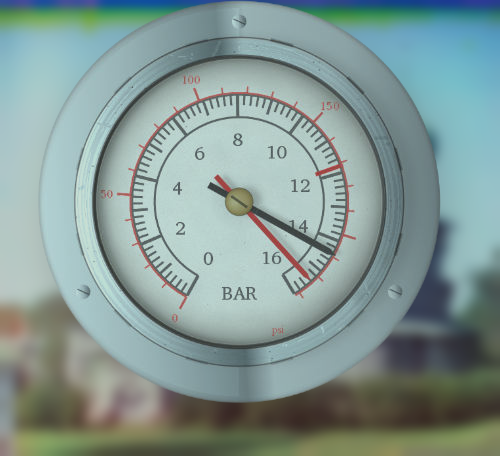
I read 14.4 bar
